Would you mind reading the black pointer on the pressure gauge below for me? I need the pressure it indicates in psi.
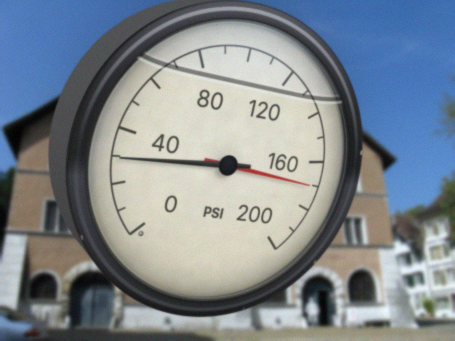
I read 30 psi
